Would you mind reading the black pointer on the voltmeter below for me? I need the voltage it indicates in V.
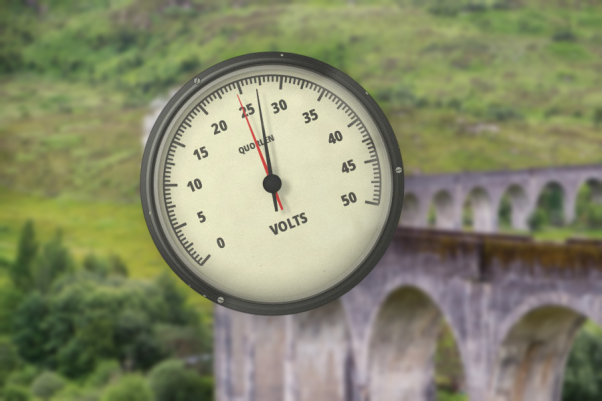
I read 27 V
